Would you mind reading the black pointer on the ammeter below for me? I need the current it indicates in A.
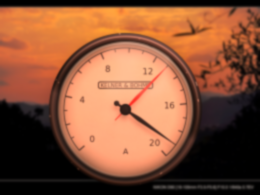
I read 19 A
